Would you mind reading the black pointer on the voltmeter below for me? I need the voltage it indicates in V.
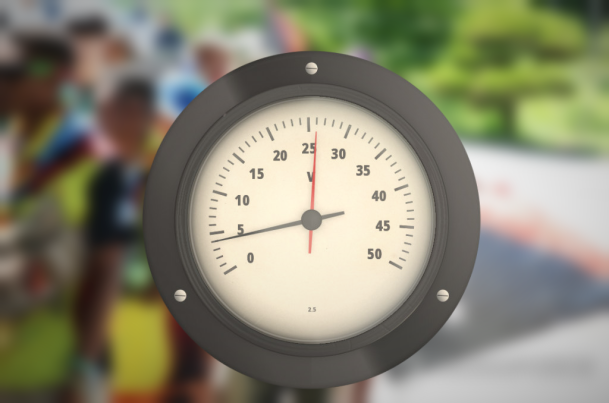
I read 4 V
